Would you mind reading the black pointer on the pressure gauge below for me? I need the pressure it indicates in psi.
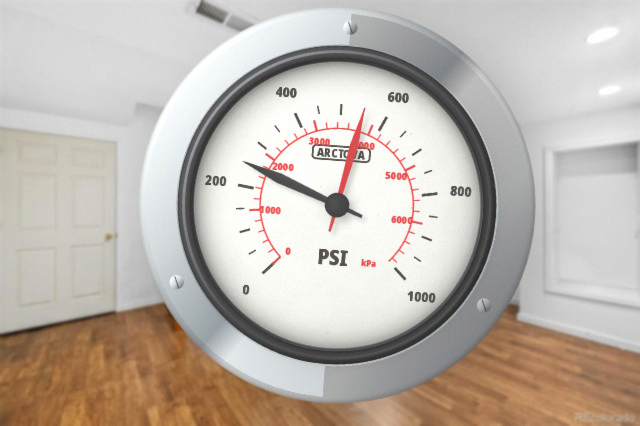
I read 250 psi
